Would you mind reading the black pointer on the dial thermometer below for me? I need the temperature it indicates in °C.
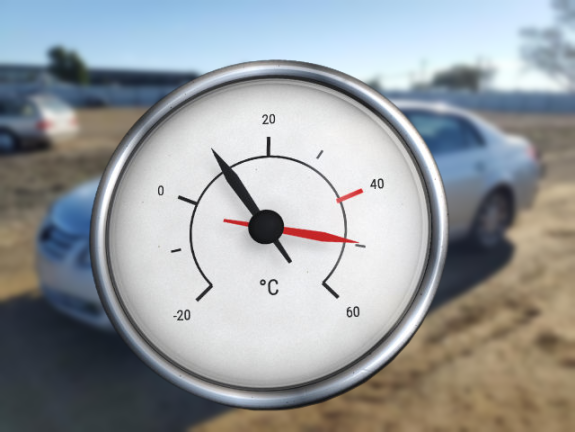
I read 10 °C
